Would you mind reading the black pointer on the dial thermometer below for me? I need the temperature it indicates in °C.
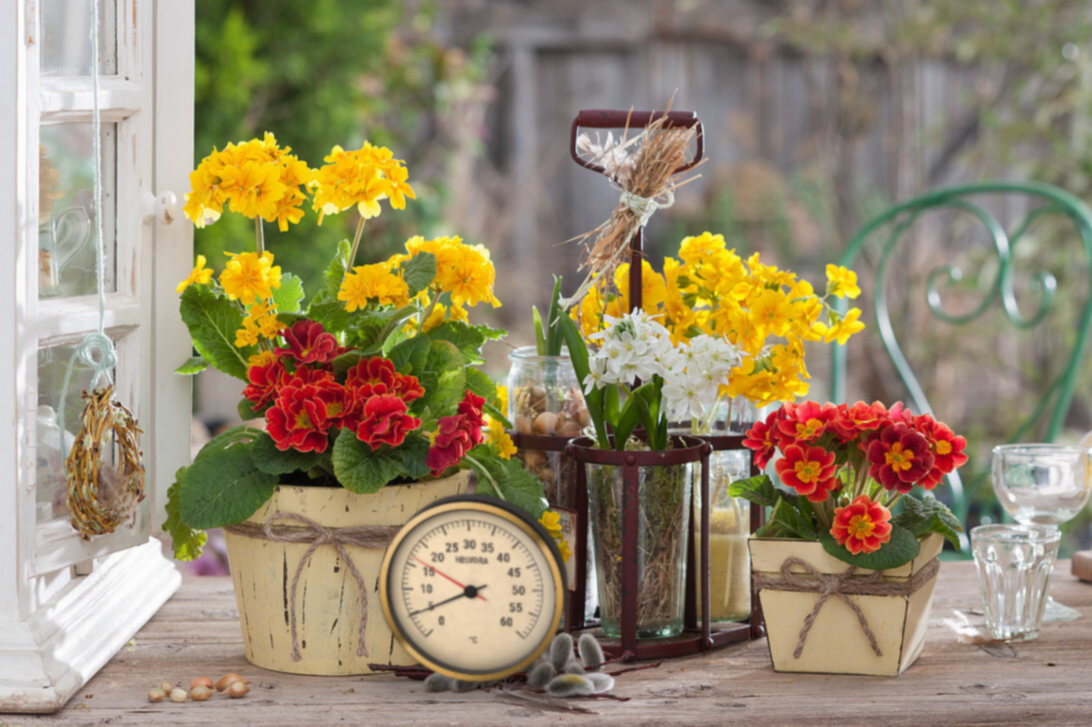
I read 5 °C
